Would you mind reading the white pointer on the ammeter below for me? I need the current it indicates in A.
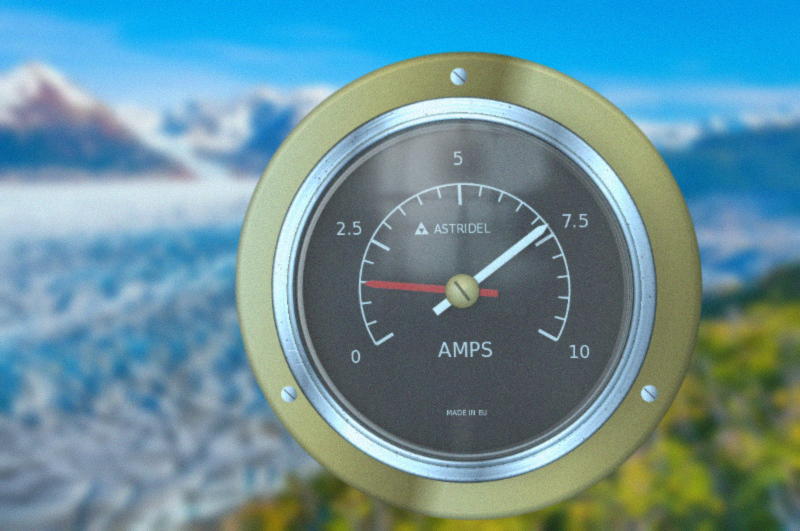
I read 7.25 A
